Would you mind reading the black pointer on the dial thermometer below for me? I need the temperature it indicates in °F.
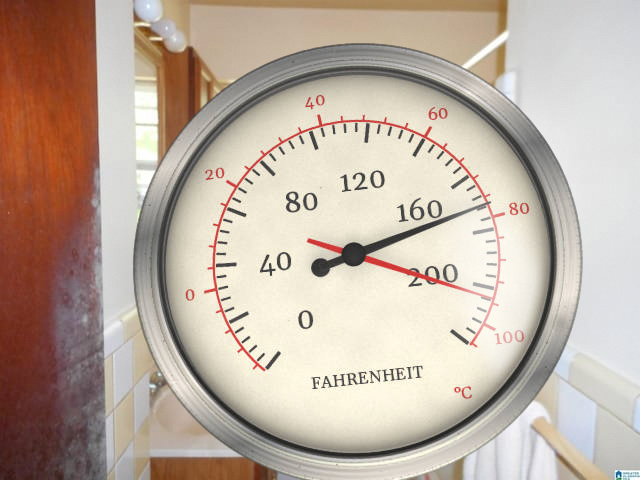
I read 172 °F
